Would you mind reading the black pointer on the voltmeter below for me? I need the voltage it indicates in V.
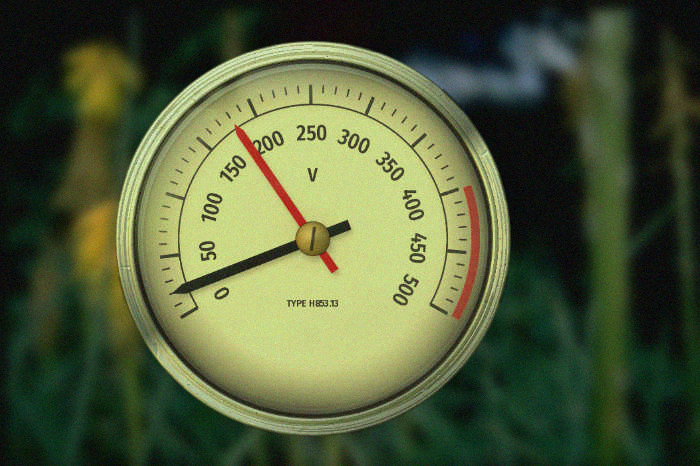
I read 20 V
